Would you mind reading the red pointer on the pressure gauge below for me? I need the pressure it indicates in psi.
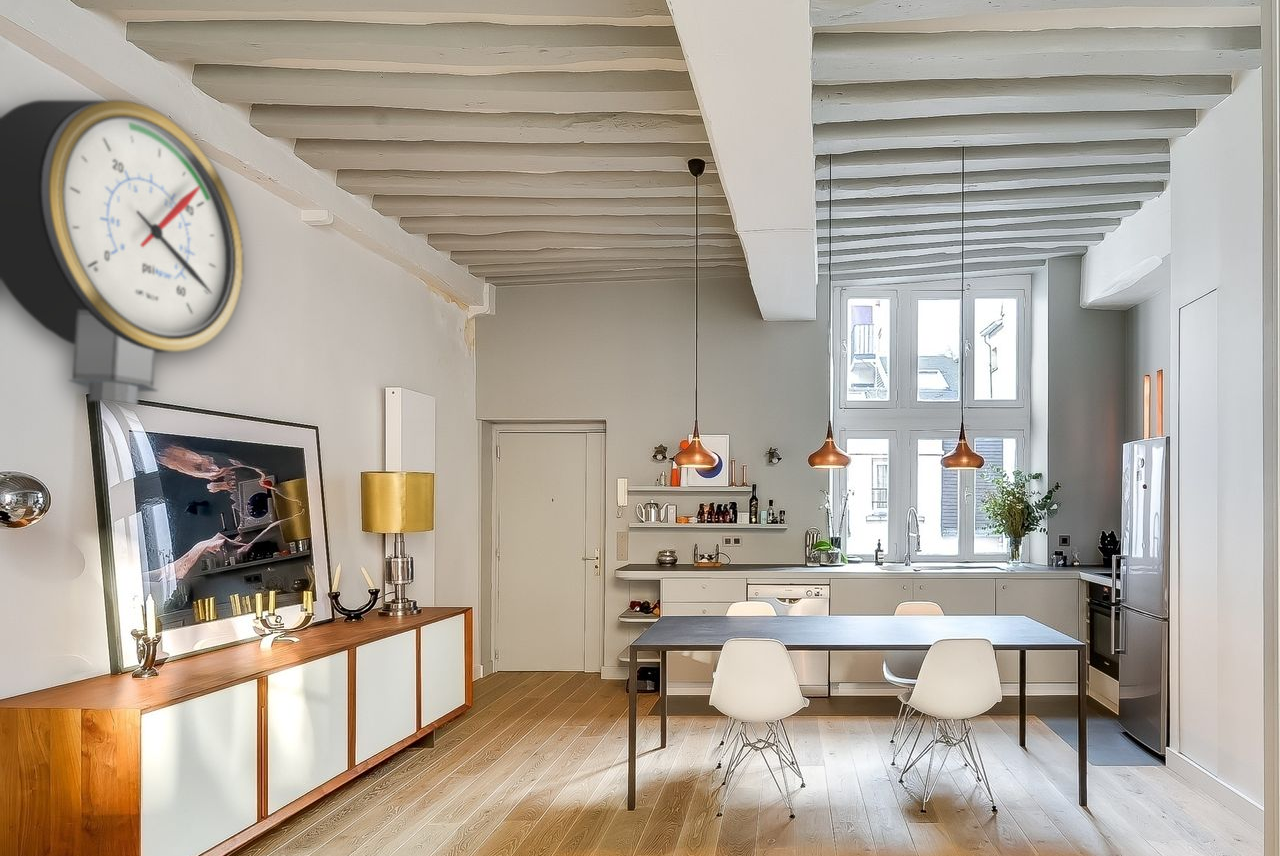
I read 37.5 psi
